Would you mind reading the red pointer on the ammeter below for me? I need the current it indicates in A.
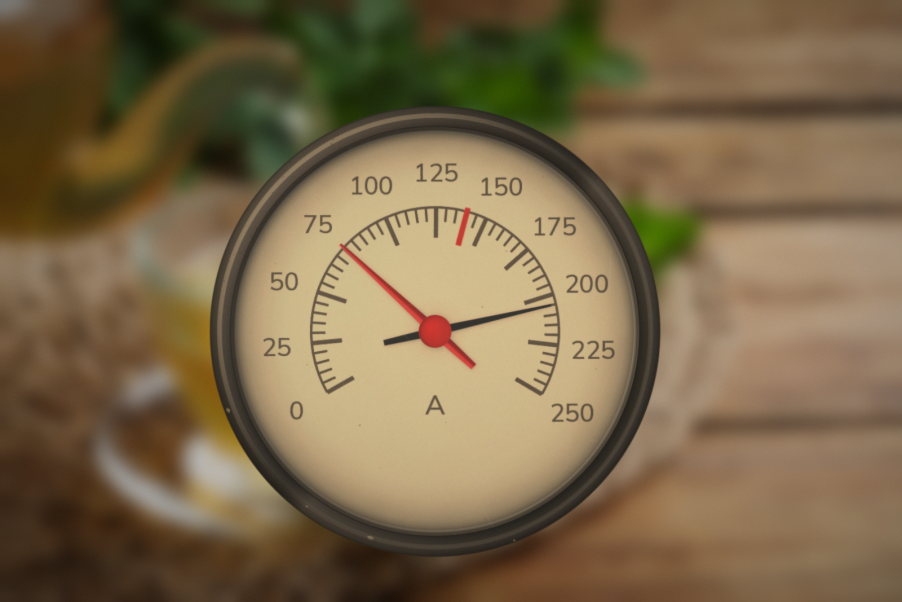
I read 75 A
